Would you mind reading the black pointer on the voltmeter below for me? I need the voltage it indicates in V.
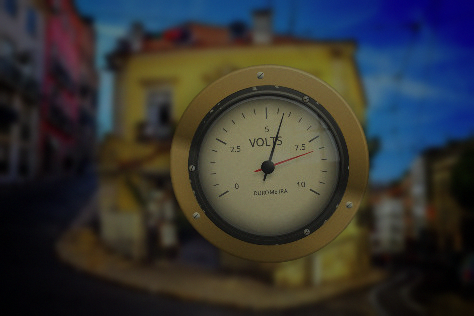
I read 5.75 V
